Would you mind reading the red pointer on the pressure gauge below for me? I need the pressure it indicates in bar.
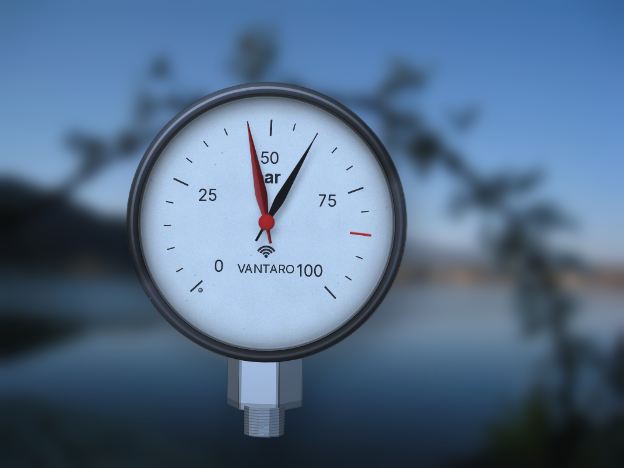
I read 45 bar
